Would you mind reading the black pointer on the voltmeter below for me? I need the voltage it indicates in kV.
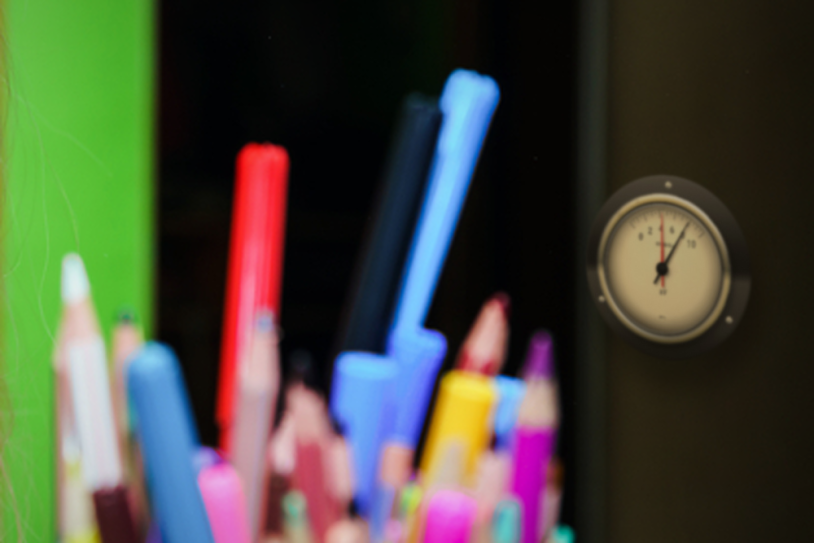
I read 8 kV
